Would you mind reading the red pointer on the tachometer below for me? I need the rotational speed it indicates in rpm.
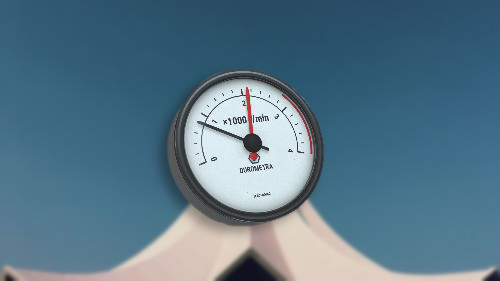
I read 2100 rpm
